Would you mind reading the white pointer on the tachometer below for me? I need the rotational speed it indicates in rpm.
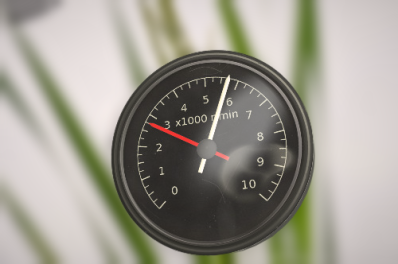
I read 5750 rpm
